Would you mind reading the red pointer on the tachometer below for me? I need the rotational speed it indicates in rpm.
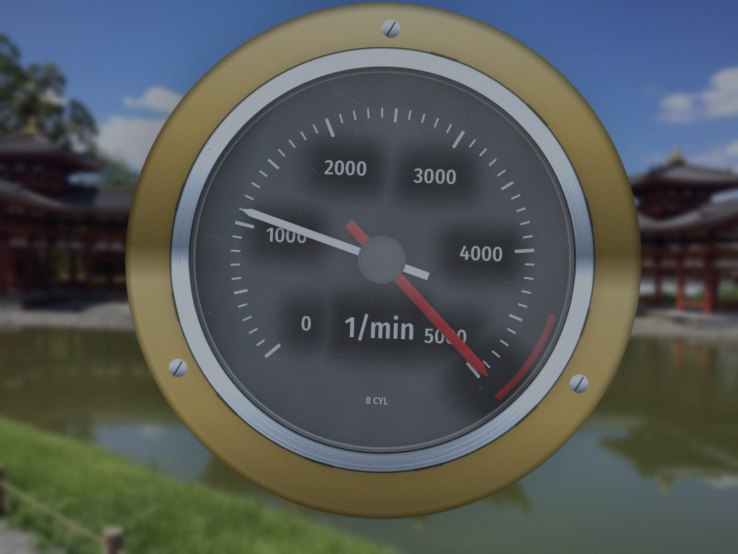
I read 4950 rpm
